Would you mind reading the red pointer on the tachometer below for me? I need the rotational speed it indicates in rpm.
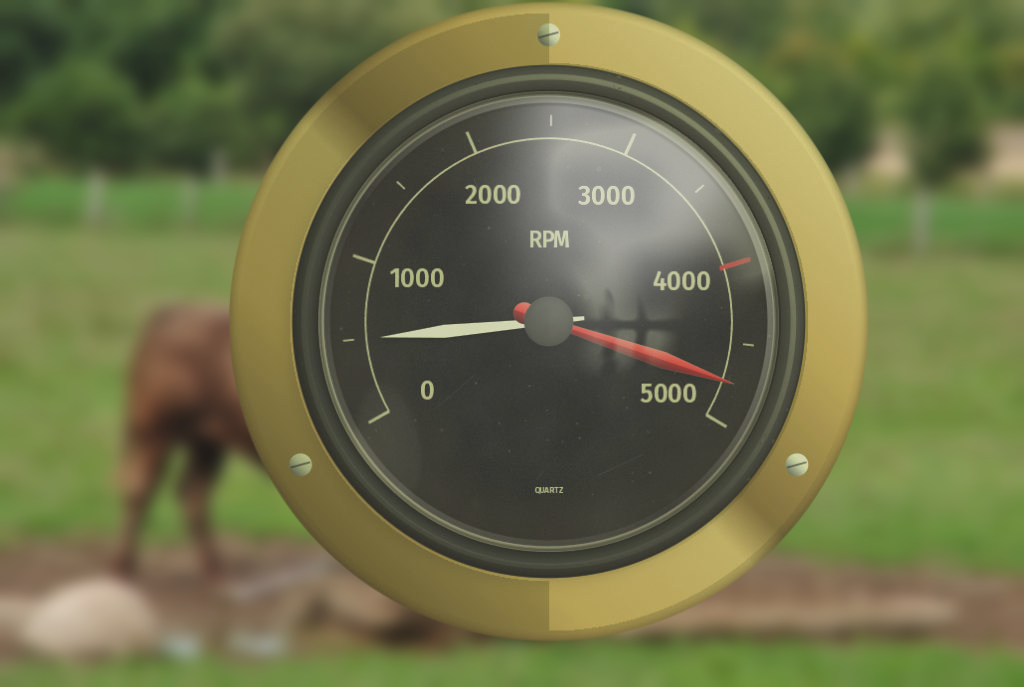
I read 4750 rpm
